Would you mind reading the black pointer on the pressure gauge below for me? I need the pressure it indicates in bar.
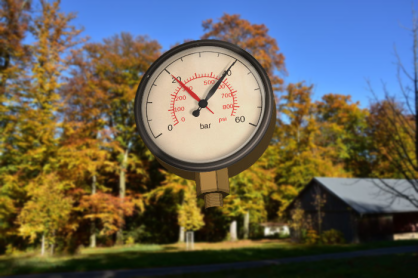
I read 40 bar
